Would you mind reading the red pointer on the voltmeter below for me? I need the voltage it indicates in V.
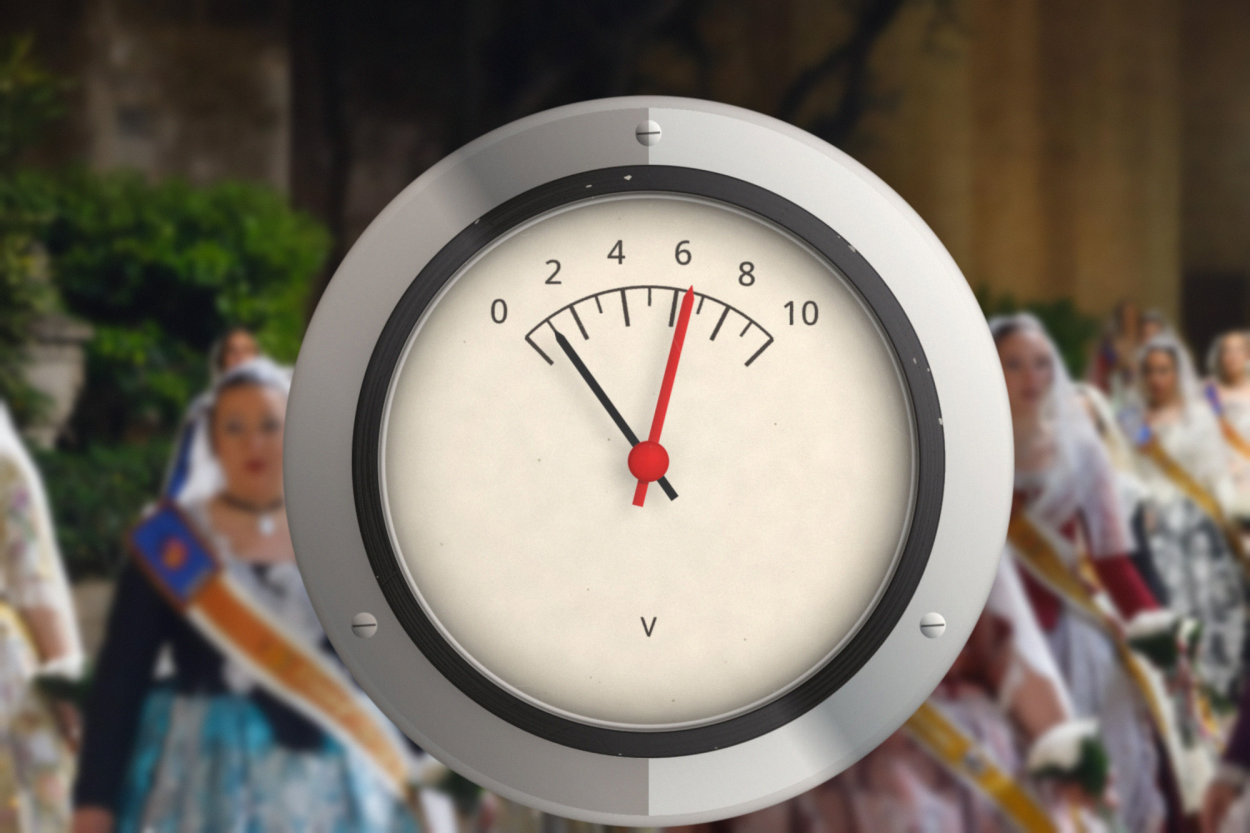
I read 6.5 V
